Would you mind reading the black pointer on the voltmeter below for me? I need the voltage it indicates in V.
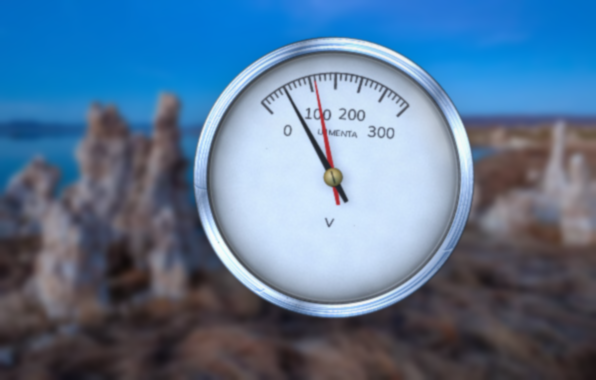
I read 50 V
